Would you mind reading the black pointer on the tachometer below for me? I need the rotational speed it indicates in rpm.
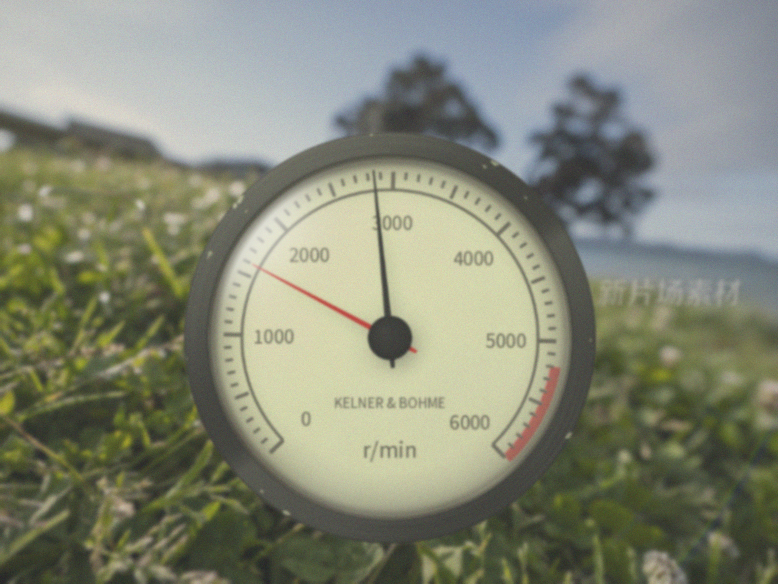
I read 2850 rpm
